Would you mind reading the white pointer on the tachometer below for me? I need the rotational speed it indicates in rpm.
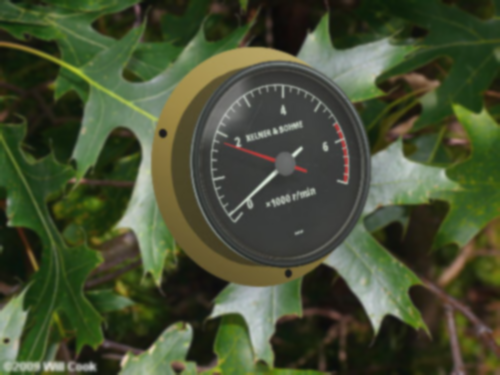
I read 200 rpm
